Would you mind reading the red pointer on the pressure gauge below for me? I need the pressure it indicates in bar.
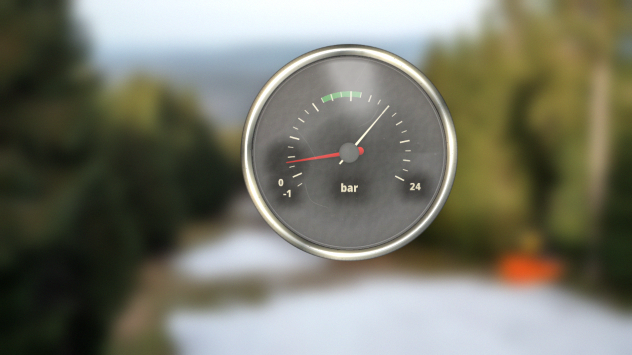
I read 1.5 bar
